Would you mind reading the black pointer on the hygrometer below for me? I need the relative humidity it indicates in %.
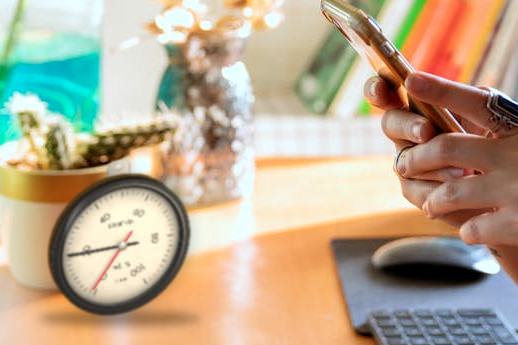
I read 20 %
